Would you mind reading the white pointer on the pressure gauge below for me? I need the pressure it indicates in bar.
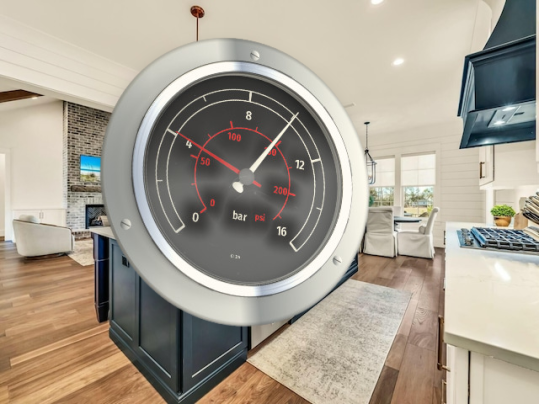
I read 10 bar
